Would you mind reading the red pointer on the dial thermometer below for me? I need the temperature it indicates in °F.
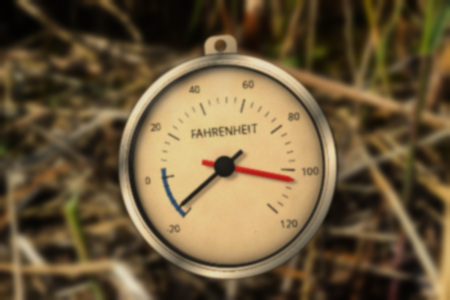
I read 104 °F
